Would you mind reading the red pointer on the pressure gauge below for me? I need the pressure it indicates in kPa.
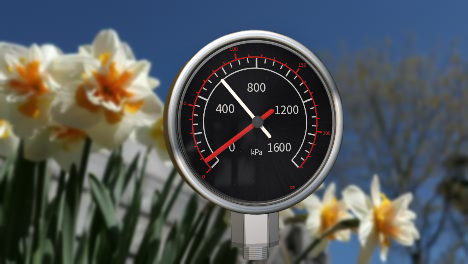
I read 50 kPa
